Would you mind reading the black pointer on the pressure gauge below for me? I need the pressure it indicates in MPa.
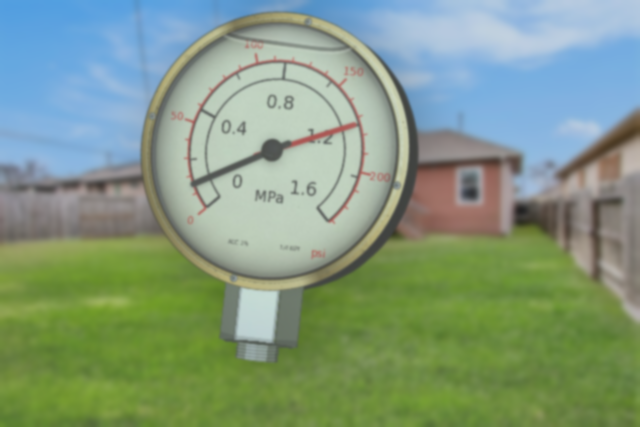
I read 0.1 MPa
